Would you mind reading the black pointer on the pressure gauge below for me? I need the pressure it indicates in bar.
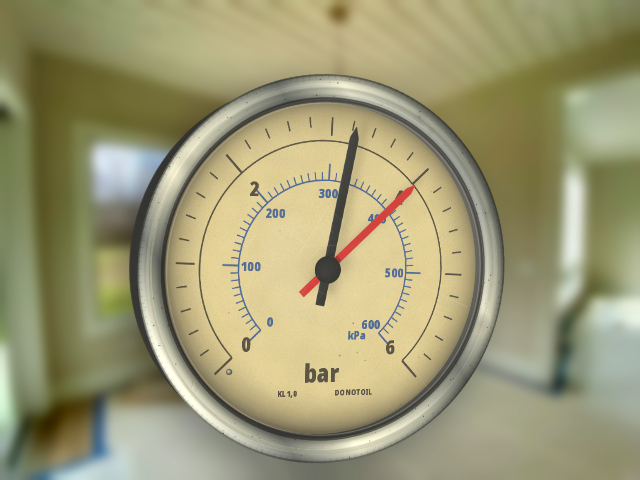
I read 3.2 bar
